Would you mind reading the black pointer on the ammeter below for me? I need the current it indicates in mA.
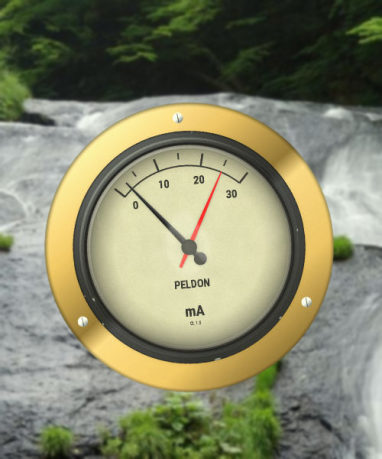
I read 2.5 mA
